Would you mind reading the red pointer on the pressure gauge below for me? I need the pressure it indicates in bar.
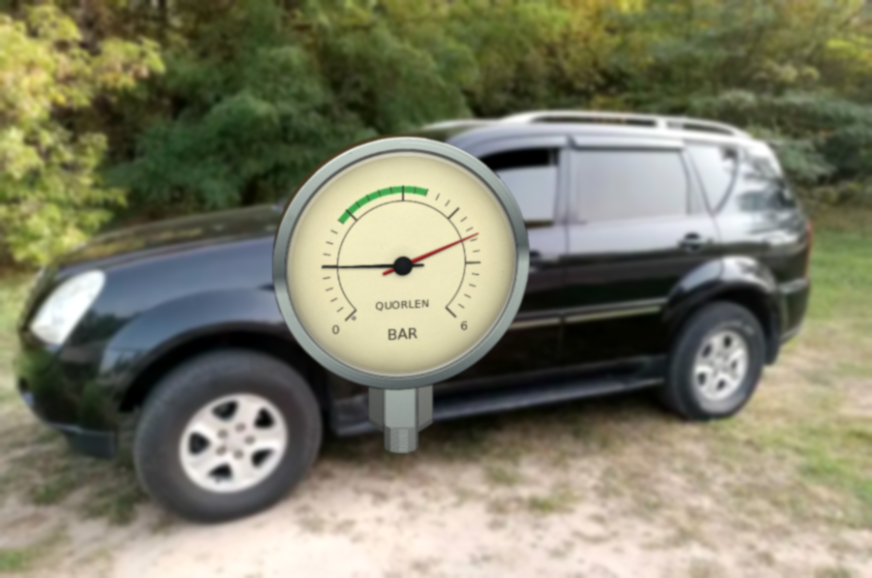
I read 4.5 bar
